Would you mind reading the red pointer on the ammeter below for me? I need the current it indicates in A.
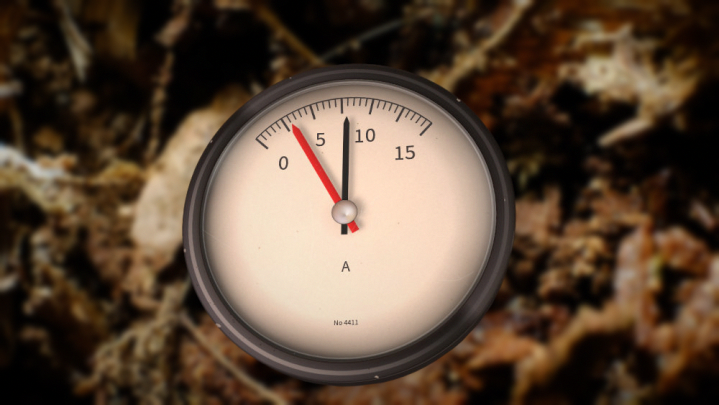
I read 3 A
